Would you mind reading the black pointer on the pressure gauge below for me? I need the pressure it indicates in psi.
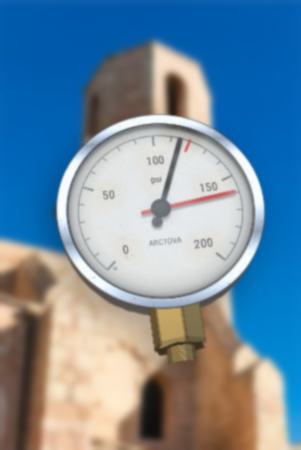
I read 115 psi
